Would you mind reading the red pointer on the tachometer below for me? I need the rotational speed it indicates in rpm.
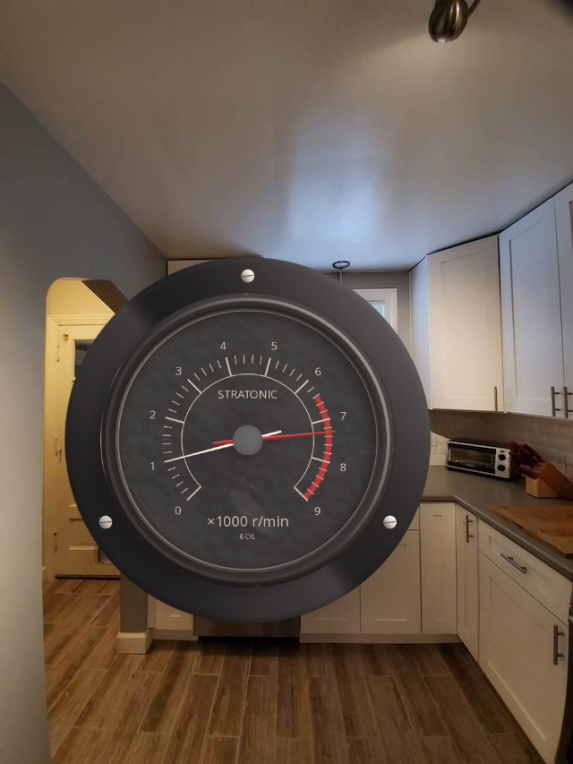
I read 7300 rpm
